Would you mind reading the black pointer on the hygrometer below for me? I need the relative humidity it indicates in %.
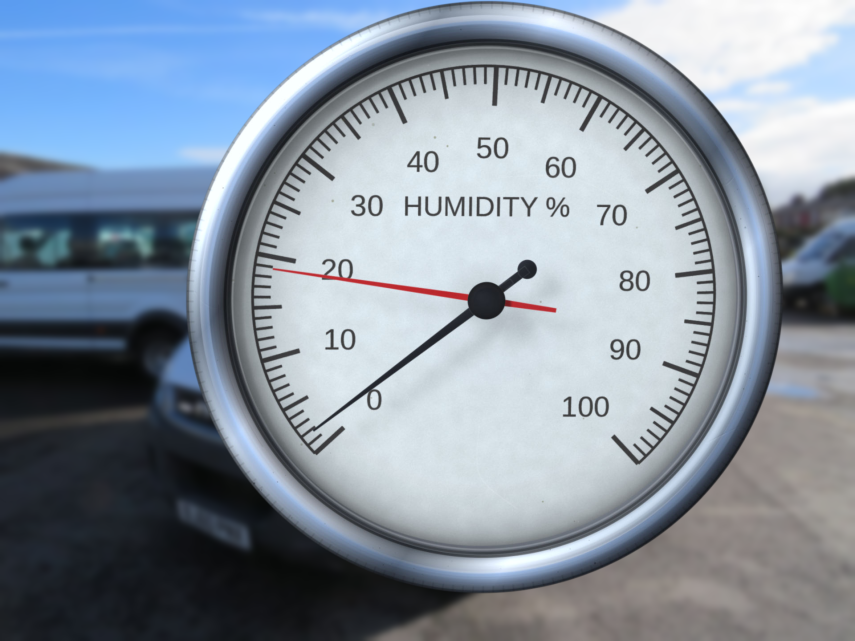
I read 2 %
